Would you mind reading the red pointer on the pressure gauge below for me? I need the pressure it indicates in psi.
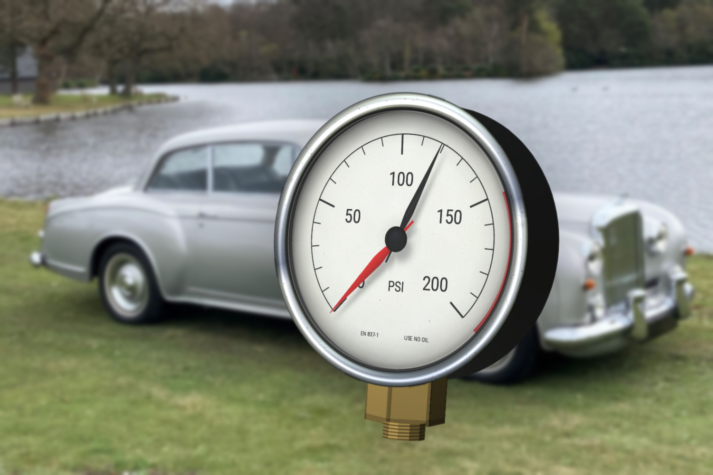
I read 0 psi
